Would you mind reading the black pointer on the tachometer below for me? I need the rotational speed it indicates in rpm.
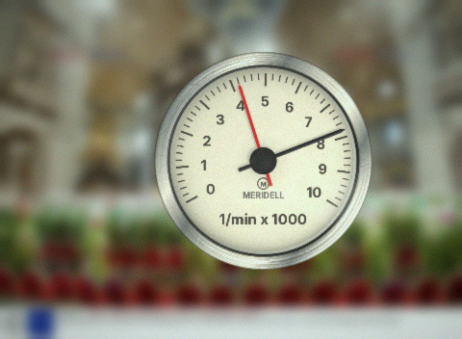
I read 7800 rpm
